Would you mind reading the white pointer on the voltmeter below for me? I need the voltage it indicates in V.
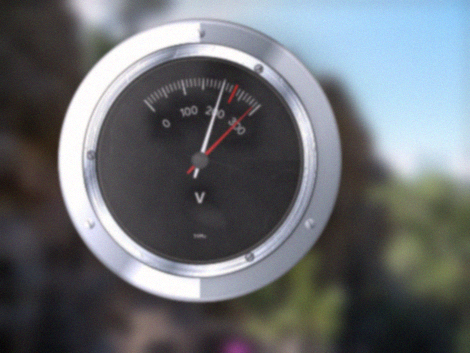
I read 200 V
